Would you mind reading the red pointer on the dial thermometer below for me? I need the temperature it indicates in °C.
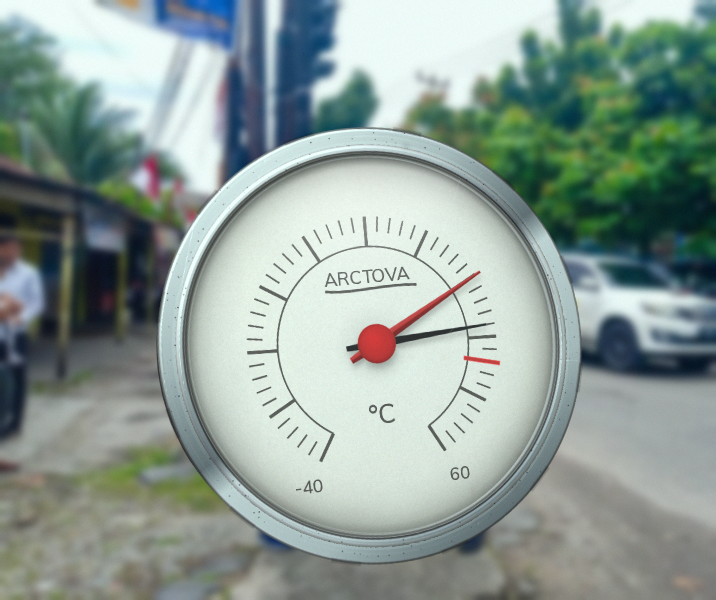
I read 30 °C
